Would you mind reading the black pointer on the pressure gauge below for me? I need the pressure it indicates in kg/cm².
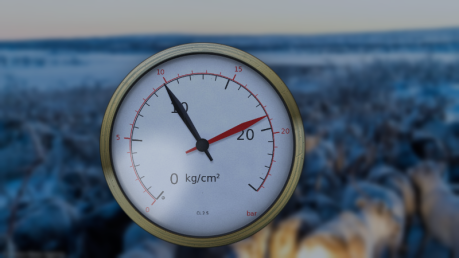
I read 10 kg/cm²
